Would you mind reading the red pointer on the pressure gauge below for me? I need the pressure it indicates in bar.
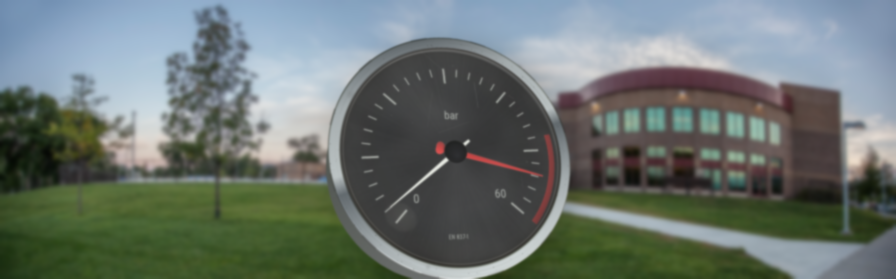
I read 54 bar
